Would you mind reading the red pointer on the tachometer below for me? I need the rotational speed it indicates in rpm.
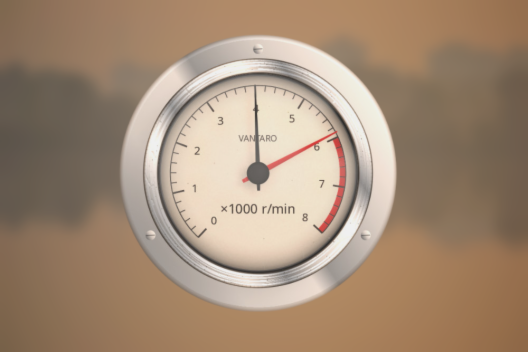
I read 5900 rpm
